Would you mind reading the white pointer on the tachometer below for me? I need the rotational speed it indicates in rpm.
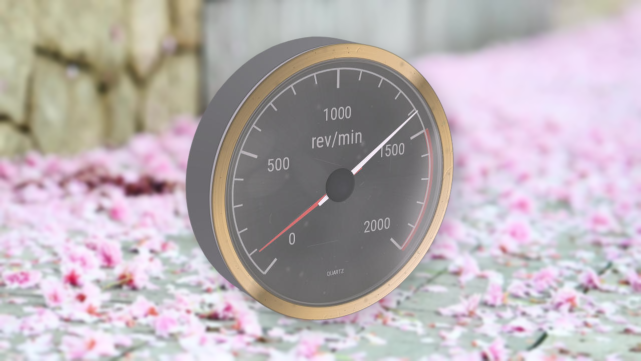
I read 1400 rpm
